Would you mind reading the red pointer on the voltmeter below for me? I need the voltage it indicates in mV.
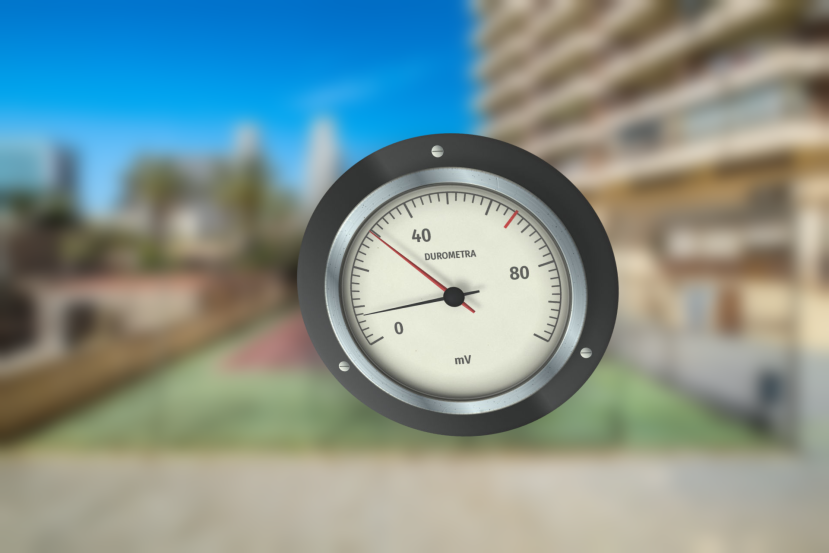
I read 30 mV
